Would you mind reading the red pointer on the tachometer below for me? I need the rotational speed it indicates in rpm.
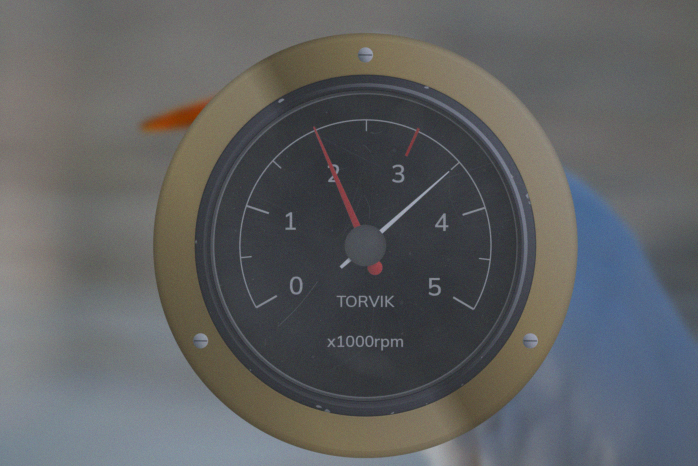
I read 2000 rpm
